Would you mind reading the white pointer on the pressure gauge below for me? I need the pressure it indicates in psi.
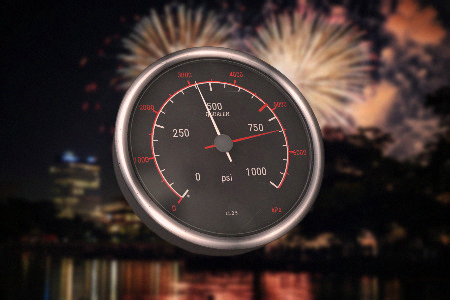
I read 450 psi
